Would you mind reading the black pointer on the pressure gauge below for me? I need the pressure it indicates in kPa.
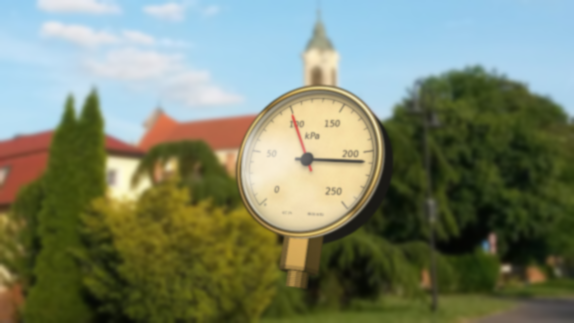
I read 210 kPa
